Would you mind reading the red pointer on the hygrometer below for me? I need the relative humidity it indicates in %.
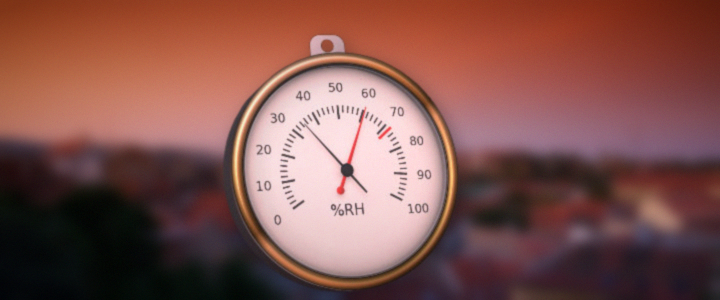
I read 60 %
